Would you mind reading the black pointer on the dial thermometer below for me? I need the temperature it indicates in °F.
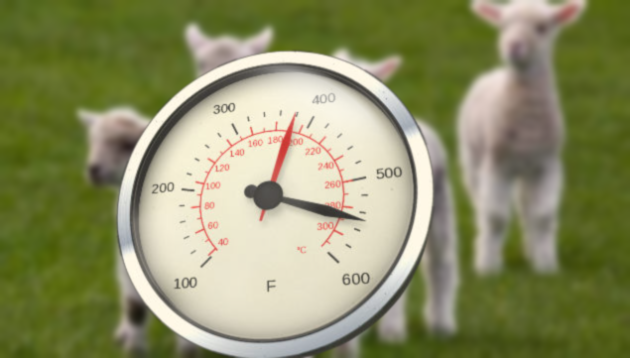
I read 550 °F
